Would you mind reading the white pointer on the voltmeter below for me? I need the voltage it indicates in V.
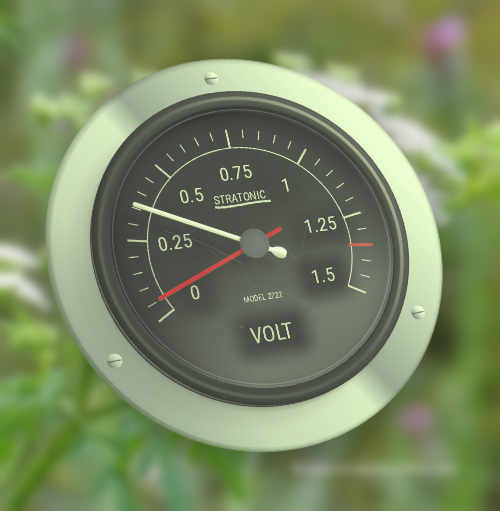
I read 0.35 V
